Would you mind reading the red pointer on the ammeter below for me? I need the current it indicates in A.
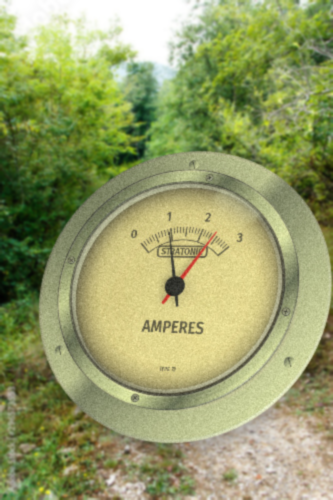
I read 2.5 A
